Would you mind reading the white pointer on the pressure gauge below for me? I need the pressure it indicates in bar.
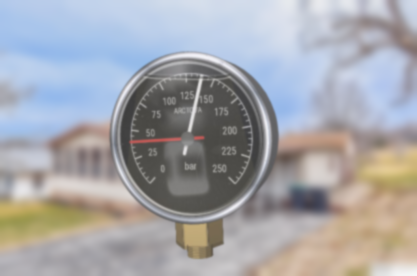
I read 140 bar
